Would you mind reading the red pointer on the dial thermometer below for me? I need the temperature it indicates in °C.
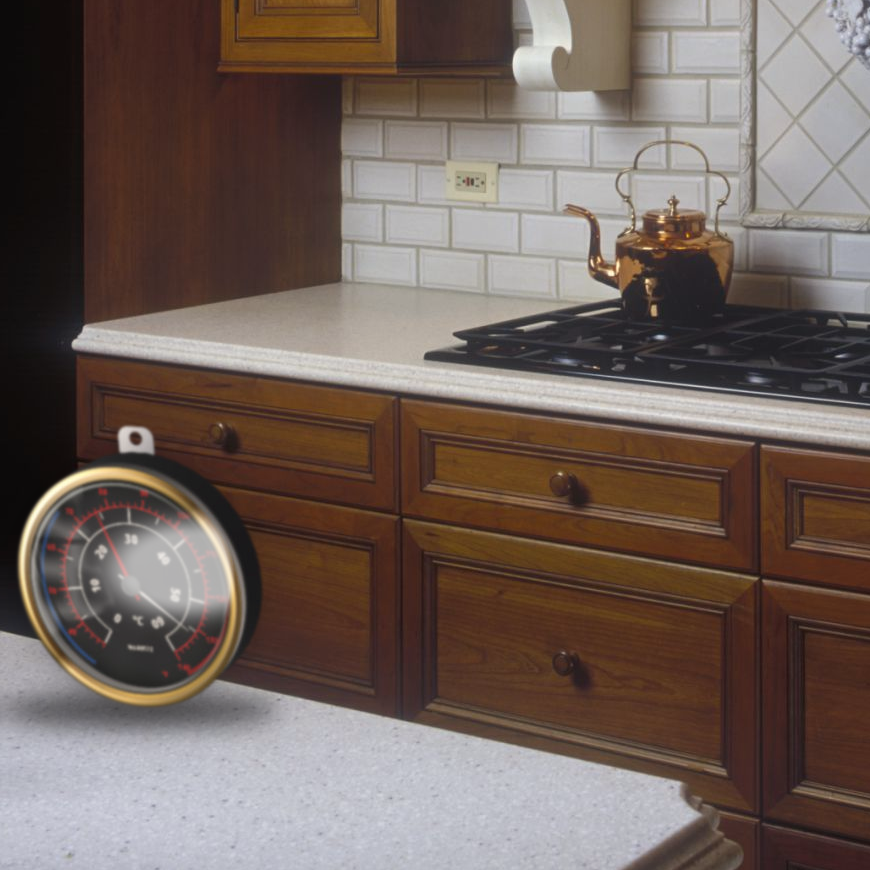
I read 25 °C
